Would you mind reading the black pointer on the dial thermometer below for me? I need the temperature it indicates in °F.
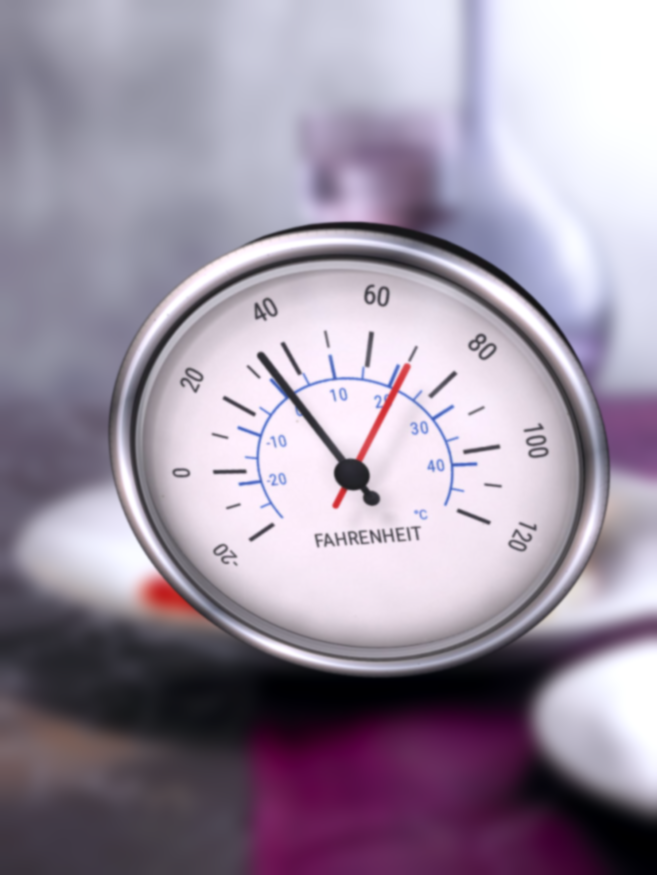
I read 35 °F
